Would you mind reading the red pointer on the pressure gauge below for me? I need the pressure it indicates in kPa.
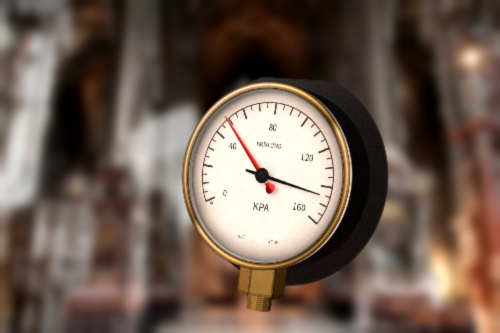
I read 50 kPa
